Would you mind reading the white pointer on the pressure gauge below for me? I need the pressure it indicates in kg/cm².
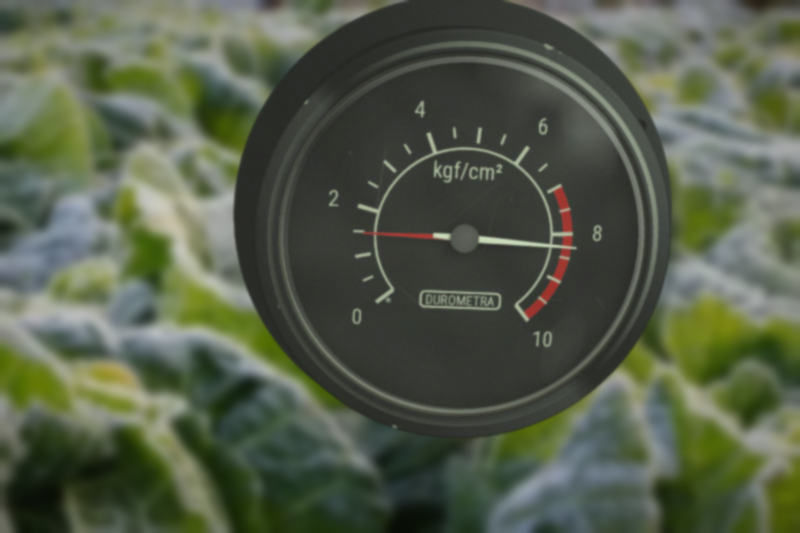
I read 8.25 kg/cm²
